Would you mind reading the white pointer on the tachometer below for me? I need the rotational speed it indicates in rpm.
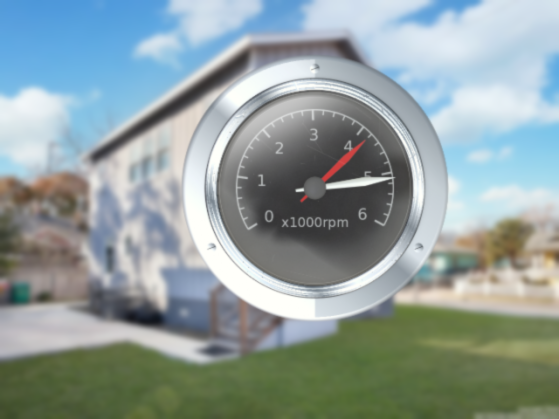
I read 5100 rpm
